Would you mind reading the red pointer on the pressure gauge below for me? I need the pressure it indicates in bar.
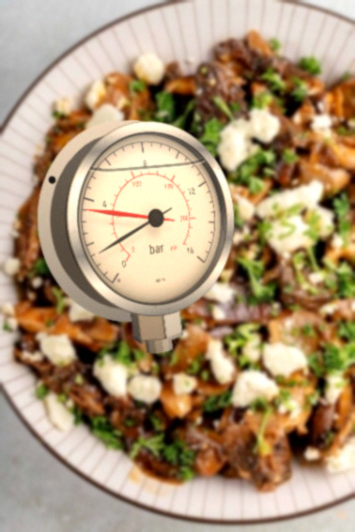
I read 3.5 bar
